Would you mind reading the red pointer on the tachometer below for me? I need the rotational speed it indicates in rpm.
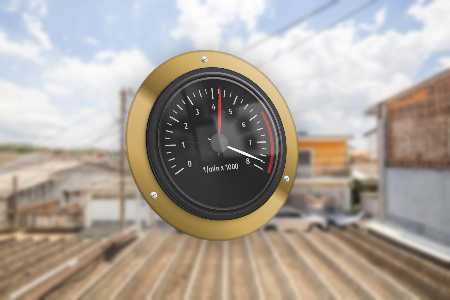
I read 4250 rpm
